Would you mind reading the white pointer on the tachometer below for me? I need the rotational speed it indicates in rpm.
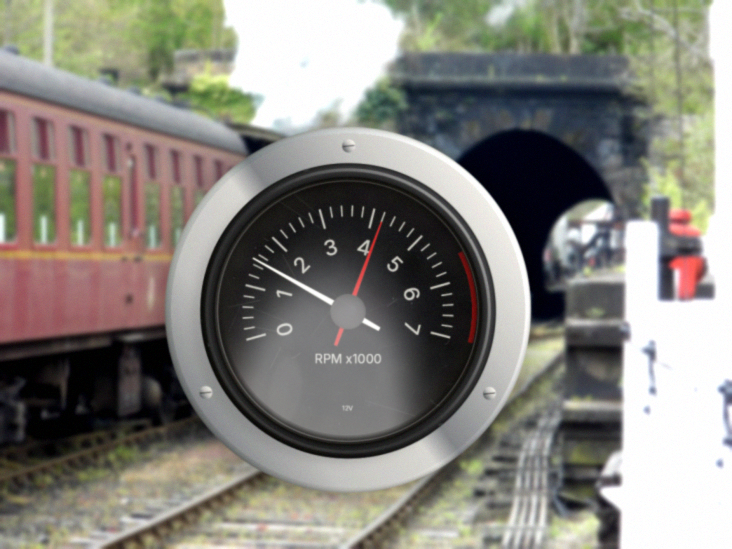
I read 1500 rpm
